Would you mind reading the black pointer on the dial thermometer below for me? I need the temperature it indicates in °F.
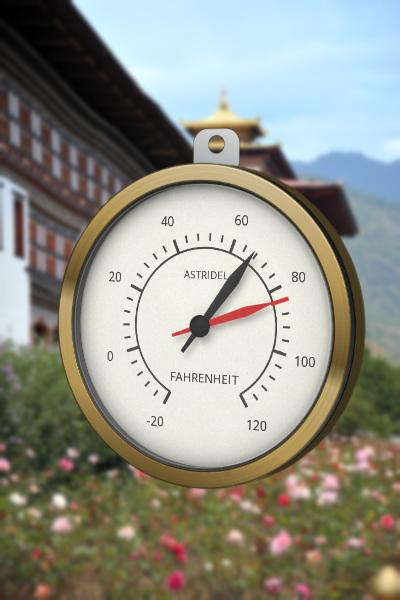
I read 68 °F
